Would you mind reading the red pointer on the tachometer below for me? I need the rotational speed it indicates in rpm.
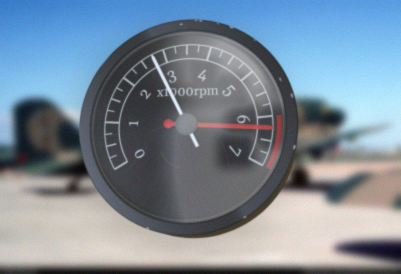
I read 6250 rpm
